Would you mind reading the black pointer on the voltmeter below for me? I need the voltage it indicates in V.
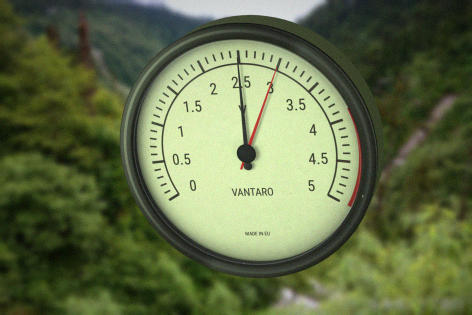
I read 2.5 V
